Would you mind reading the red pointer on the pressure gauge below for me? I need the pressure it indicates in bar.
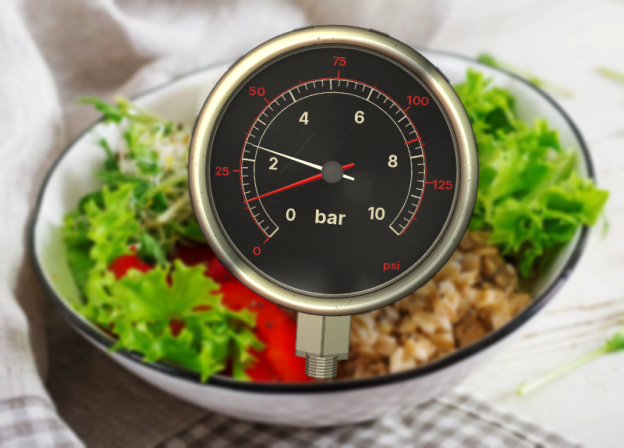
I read 1 bar
